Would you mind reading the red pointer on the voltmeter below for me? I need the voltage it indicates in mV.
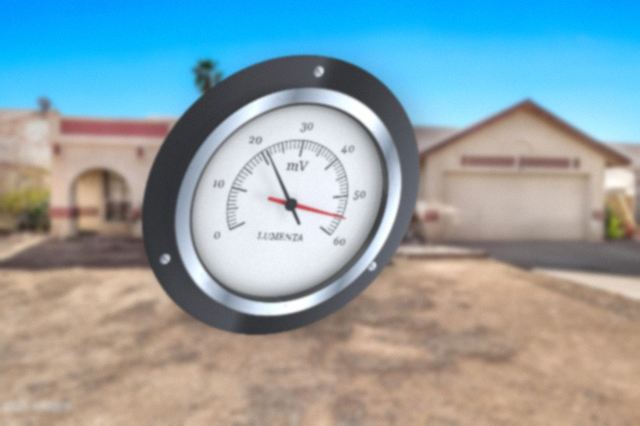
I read 55 mV
